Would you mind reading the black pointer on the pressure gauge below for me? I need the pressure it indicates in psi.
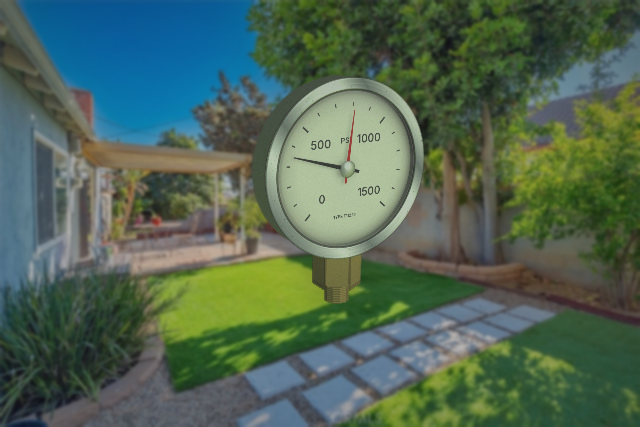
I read 350 psi
